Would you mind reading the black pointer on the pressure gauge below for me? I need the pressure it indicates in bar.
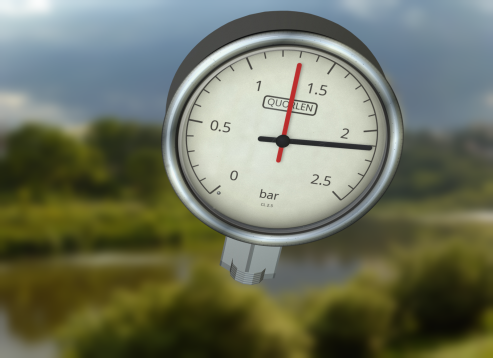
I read 2.1 bar
